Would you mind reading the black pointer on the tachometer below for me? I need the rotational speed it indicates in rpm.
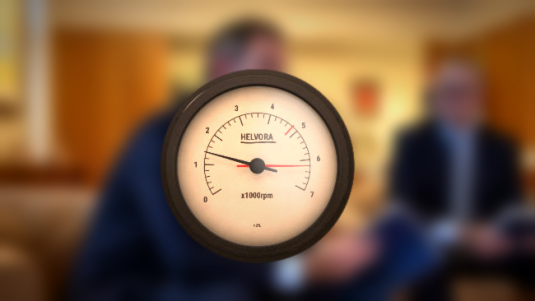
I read 1400 rpm
